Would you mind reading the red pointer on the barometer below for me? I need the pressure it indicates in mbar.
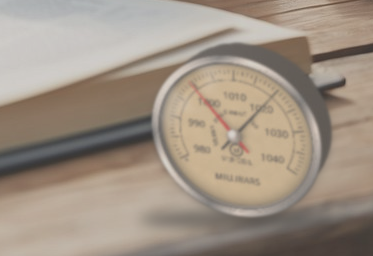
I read 1000 mbar
